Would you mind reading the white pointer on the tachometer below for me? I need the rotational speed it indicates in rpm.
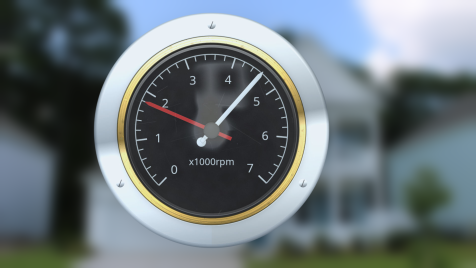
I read 4600 rpm
